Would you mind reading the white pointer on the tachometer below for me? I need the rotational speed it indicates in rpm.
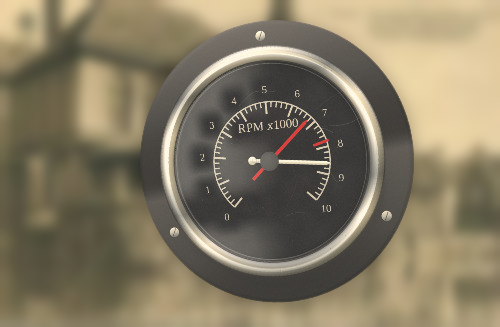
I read 8600 rpm
